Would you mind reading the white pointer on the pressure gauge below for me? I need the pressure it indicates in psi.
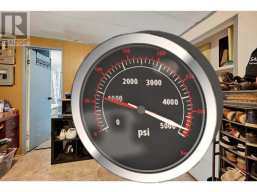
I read 4800 psi
